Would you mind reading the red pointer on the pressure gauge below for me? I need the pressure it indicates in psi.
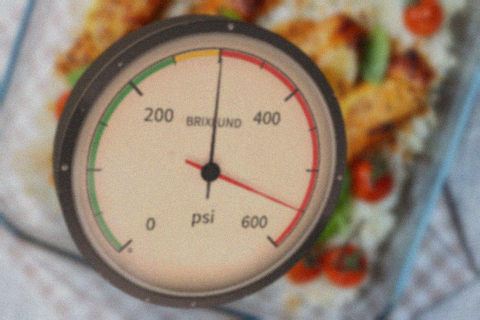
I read 550 psi
